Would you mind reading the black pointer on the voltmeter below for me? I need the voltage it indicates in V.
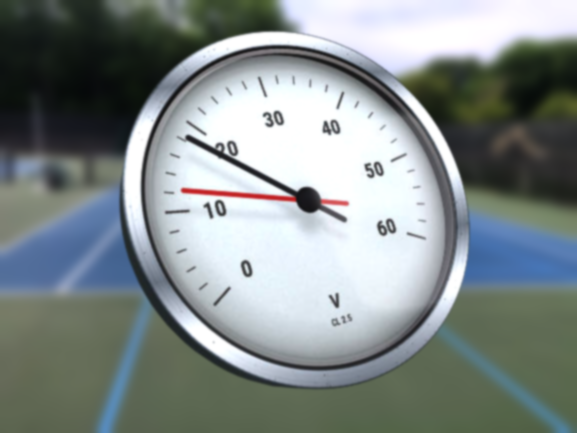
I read 18 V
